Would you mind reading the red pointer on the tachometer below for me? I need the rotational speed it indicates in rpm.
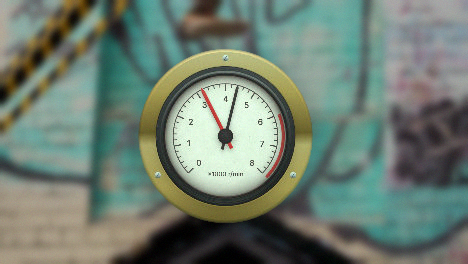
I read 3200 rpm
